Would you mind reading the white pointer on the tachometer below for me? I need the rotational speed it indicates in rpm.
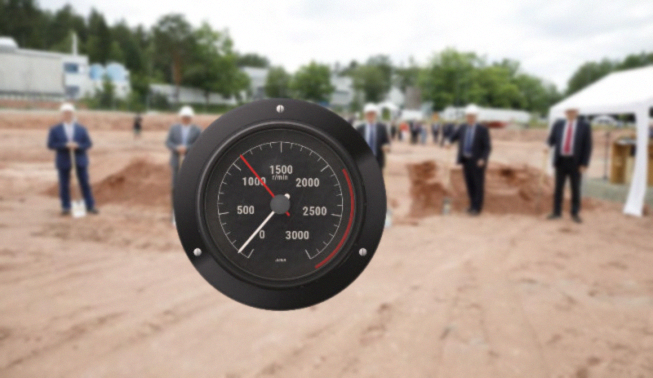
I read 100 rpm
